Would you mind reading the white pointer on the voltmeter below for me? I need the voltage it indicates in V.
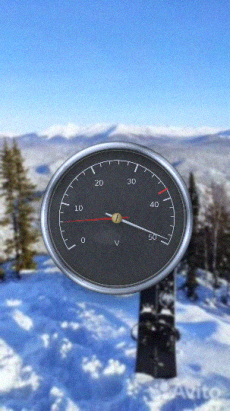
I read 49 V
